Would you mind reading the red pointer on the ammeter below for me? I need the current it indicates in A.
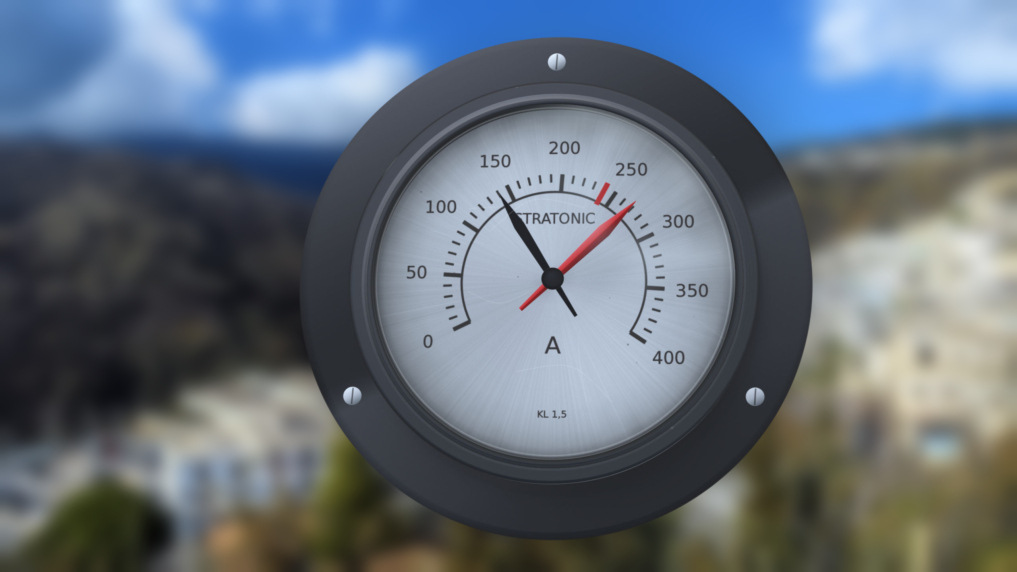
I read 270 A
